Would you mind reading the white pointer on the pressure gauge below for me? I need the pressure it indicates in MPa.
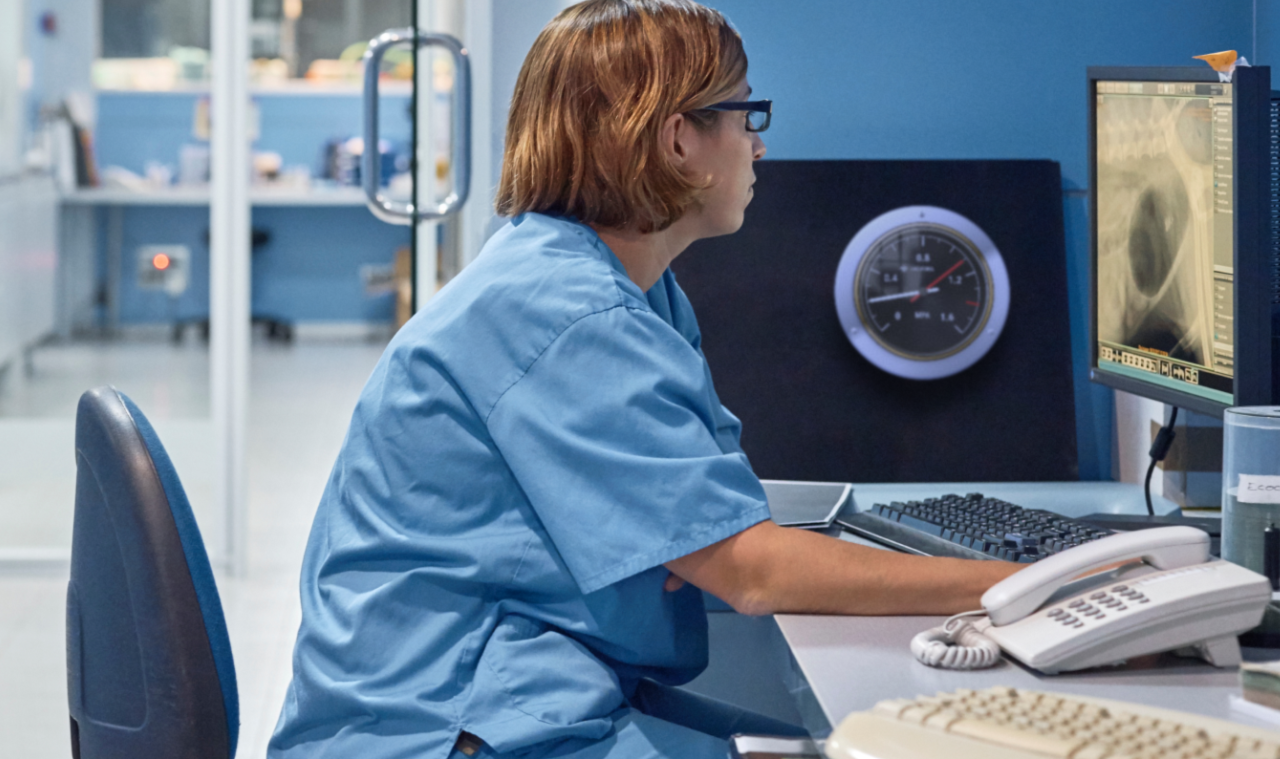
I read 0.2 MPa
